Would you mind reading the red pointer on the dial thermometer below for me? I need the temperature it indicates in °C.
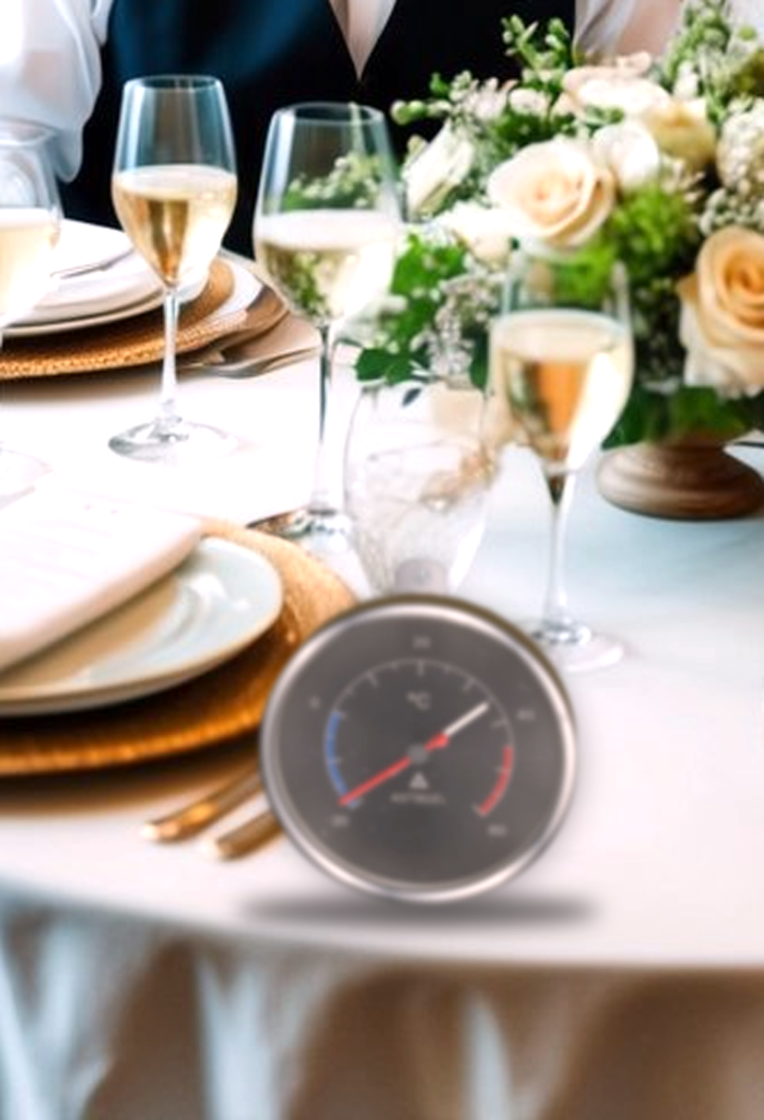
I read -17.5 °C
